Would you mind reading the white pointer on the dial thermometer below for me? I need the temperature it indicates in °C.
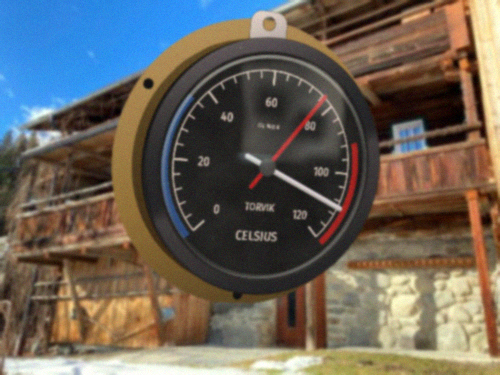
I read 110 °C
